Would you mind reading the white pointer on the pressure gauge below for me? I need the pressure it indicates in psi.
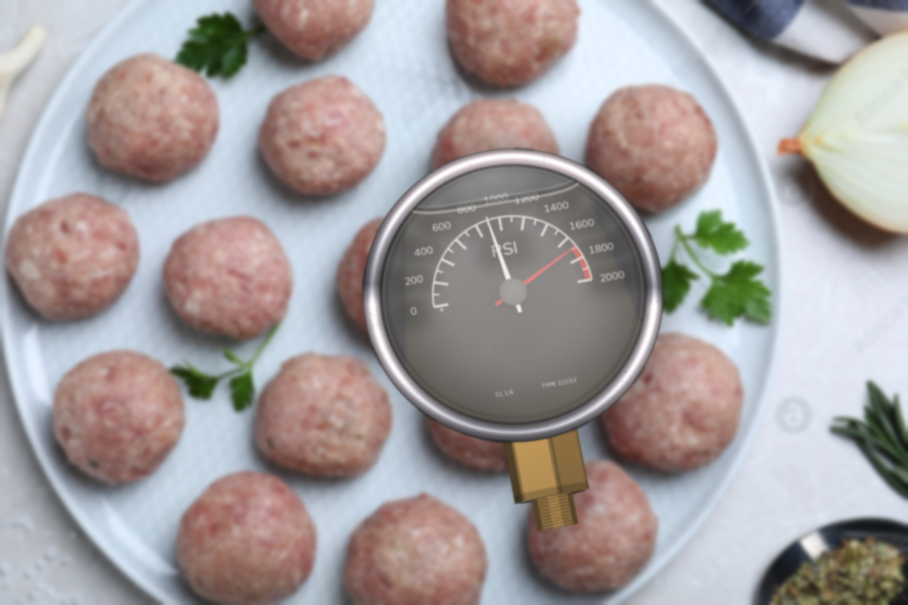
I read 900 psi
